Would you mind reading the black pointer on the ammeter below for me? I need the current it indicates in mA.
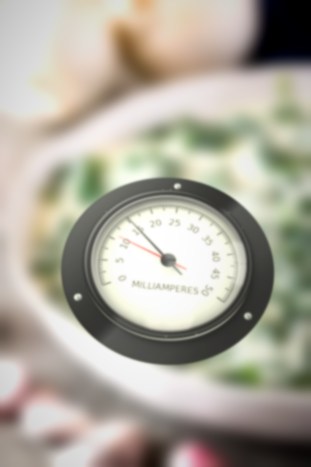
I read 15 mA
